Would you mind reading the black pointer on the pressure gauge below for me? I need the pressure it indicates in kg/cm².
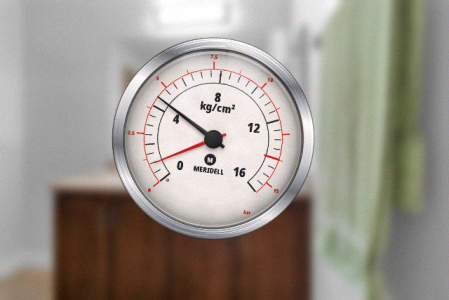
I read 4.5 kg/cm²
